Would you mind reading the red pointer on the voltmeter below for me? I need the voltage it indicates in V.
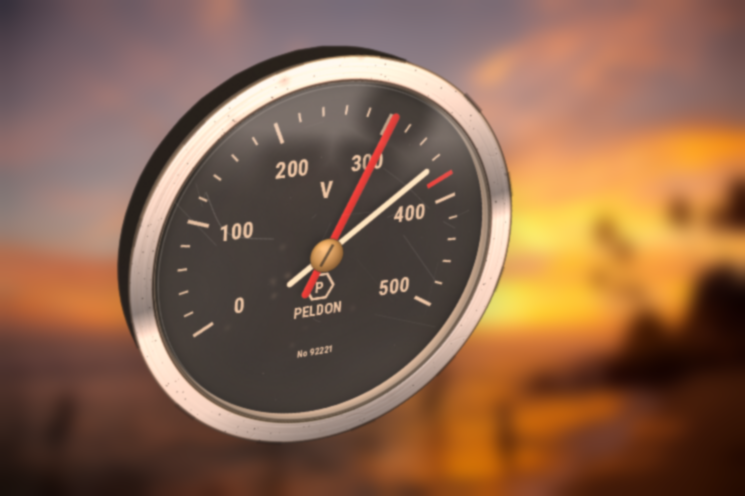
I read 300 V
